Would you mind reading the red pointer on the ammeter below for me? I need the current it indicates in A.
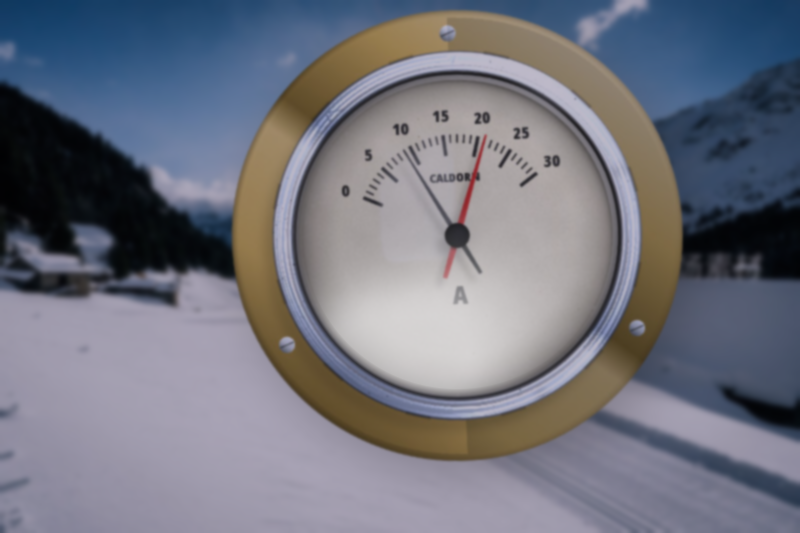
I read 21 A
